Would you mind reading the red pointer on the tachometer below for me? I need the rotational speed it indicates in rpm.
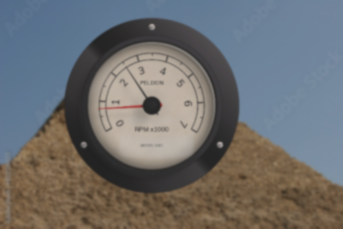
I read 750 rpm
